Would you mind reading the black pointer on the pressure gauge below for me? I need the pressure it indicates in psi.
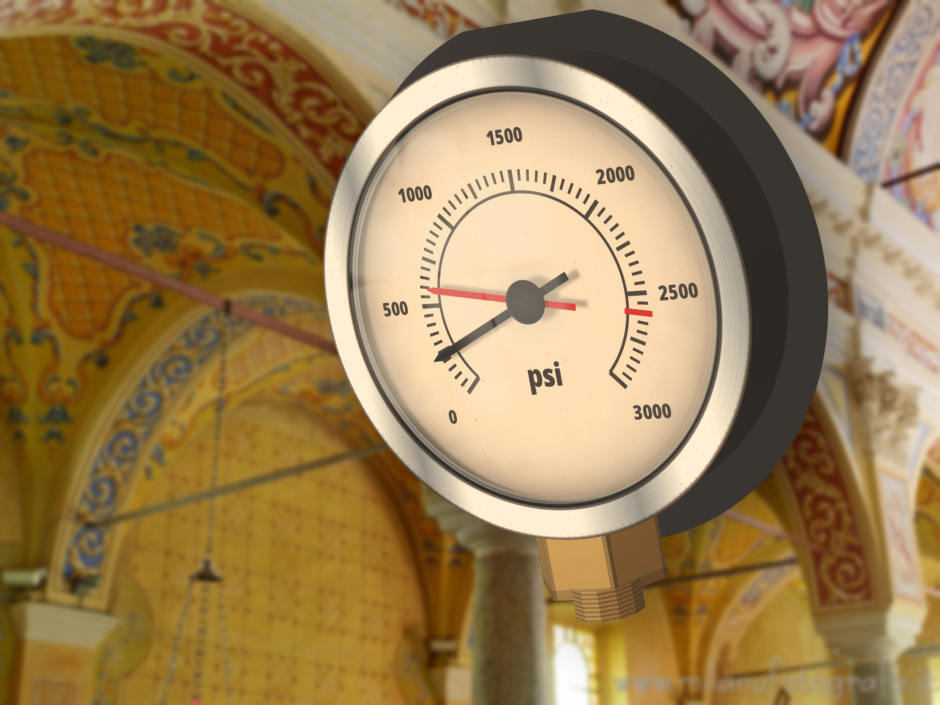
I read 225 psi
